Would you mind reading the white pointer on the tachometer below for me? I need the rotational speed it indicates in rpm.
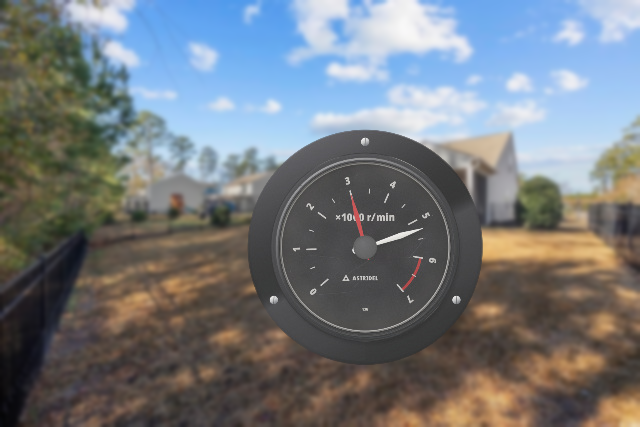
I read 5250 rpm
